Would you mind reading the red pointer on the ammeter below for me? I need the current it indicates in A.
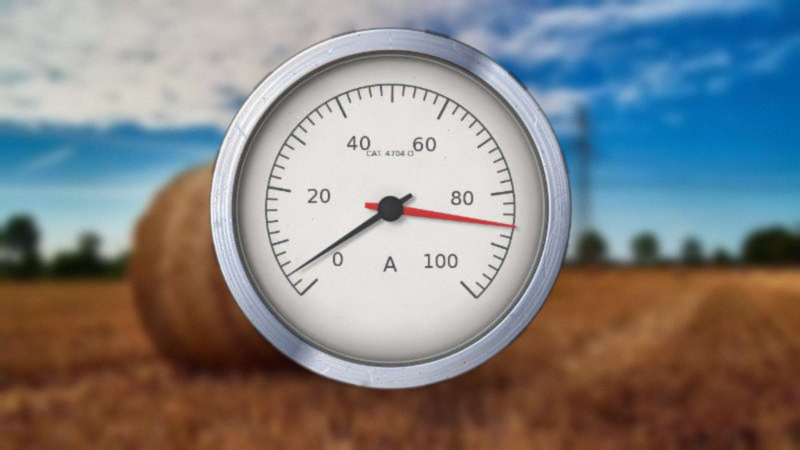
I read 86 A
